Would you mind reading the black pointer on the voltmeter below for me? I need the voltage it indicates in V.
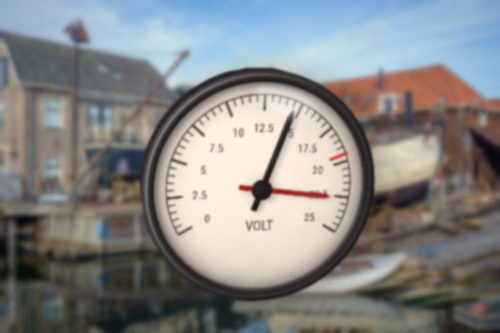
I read 14.5 V
